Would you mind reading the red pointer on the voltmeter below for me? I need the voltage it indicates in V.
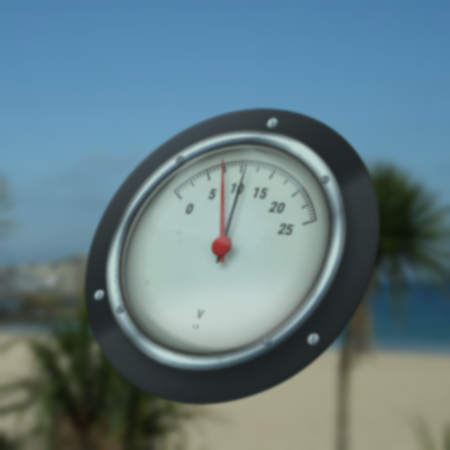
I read 7.5 V
